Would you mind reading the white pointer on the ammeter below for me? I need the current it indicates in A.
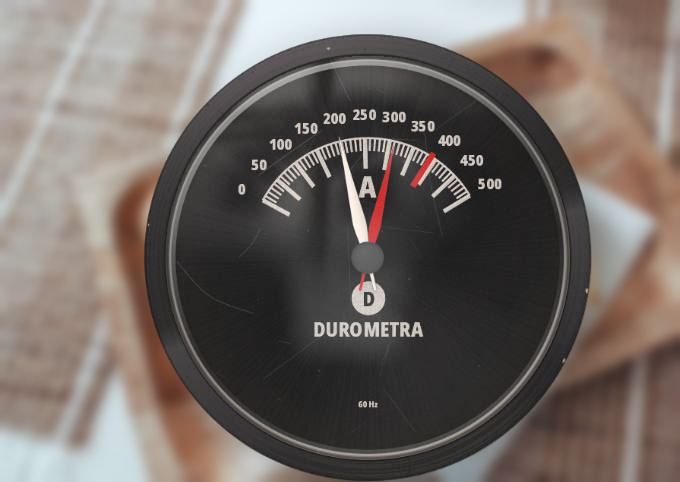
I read 200 A
